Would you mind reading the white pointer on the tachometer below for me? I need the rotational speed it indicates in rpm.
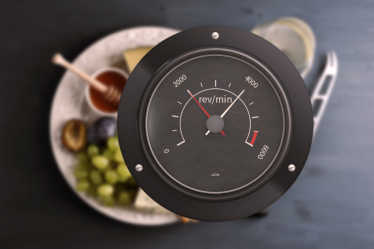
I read 4000 rpm
